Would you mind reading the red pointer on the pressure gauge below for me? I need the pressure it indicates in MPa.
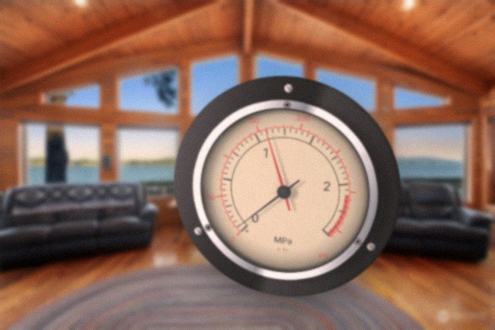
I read 1.1 MPa
